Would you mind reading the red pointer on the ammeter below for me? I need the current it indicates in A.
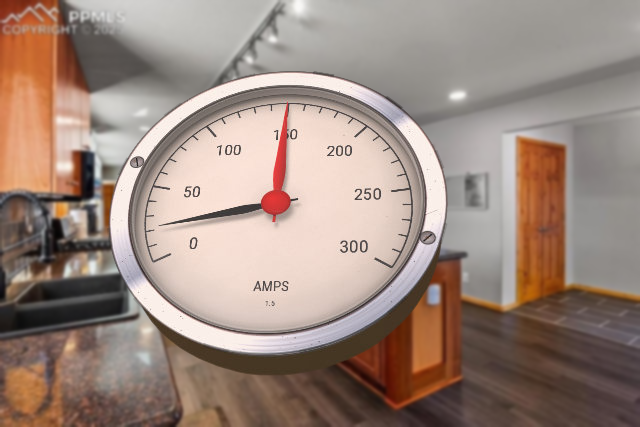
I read 150 A
